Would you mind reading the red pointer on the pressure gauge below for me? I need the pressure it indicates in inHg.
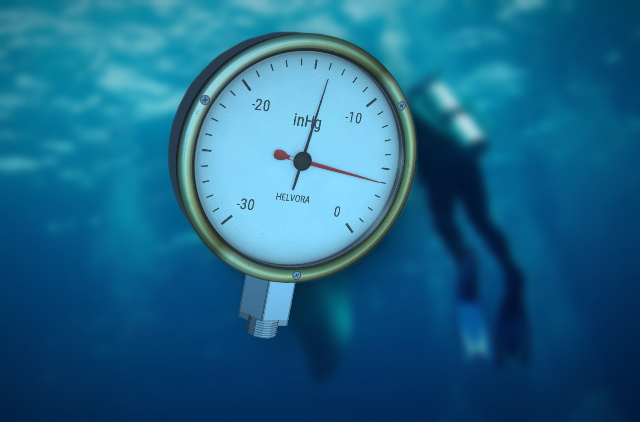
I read -4 inHg
